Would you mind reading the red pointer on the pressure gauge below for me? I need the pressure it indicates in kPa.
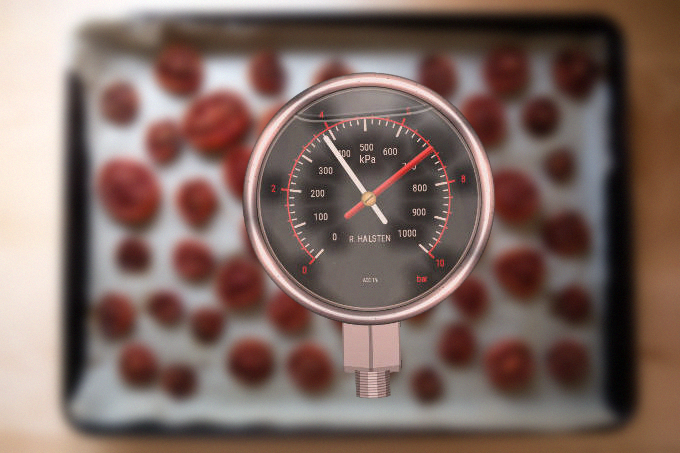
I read 700 kPa
